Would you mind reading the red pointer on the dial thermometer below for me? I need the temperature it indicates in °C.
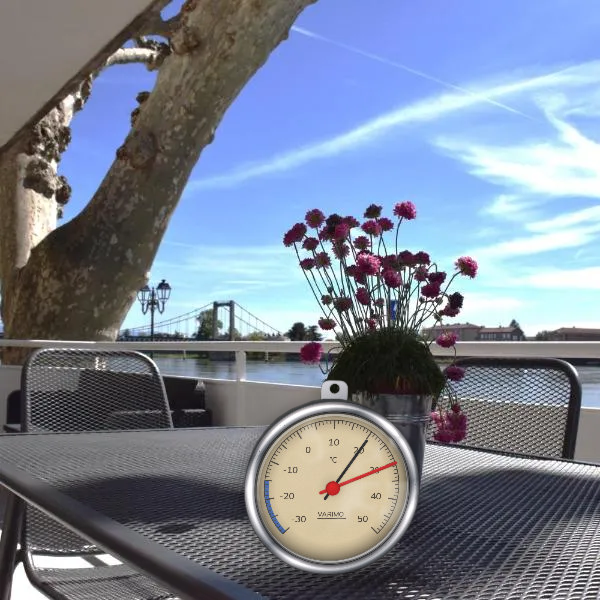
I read 30 °C
